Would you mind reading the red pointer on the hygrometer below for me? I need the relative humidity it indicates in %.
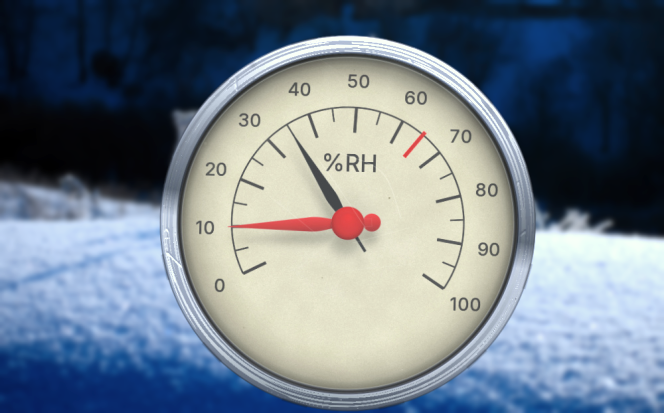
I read 10 %
